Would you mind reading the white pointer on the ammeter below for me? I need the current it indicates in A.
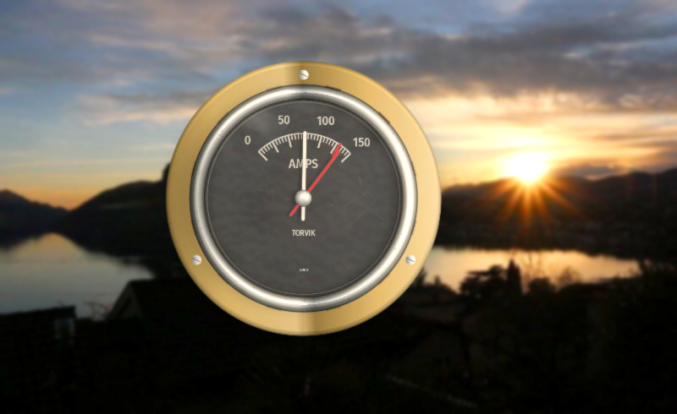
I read 75 A
